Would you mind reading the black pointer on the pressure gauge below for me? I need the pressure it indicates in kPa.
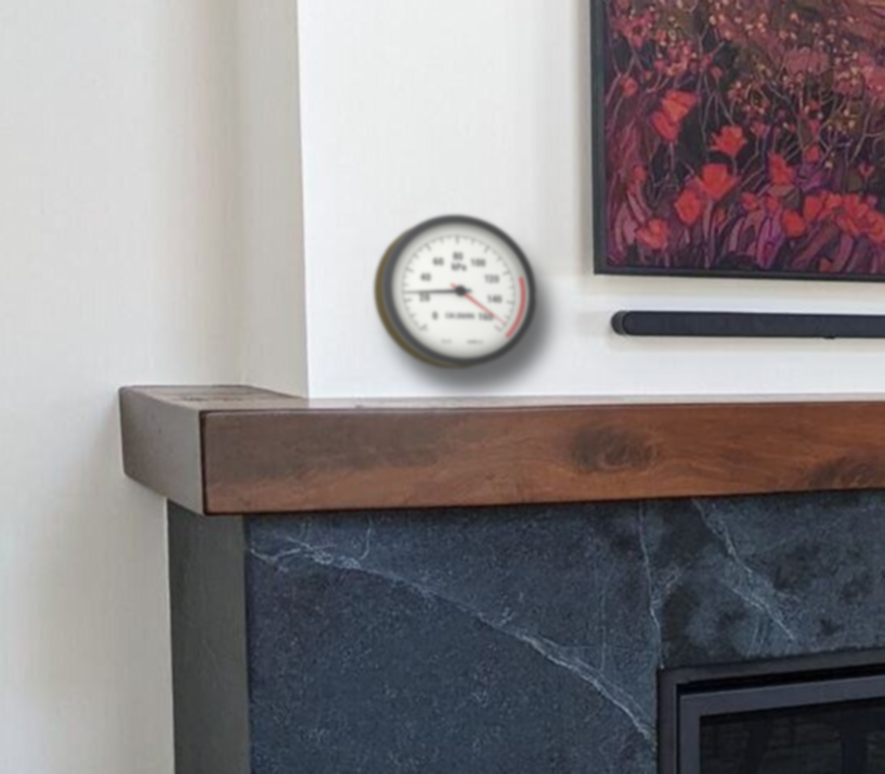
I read 25 kPa
